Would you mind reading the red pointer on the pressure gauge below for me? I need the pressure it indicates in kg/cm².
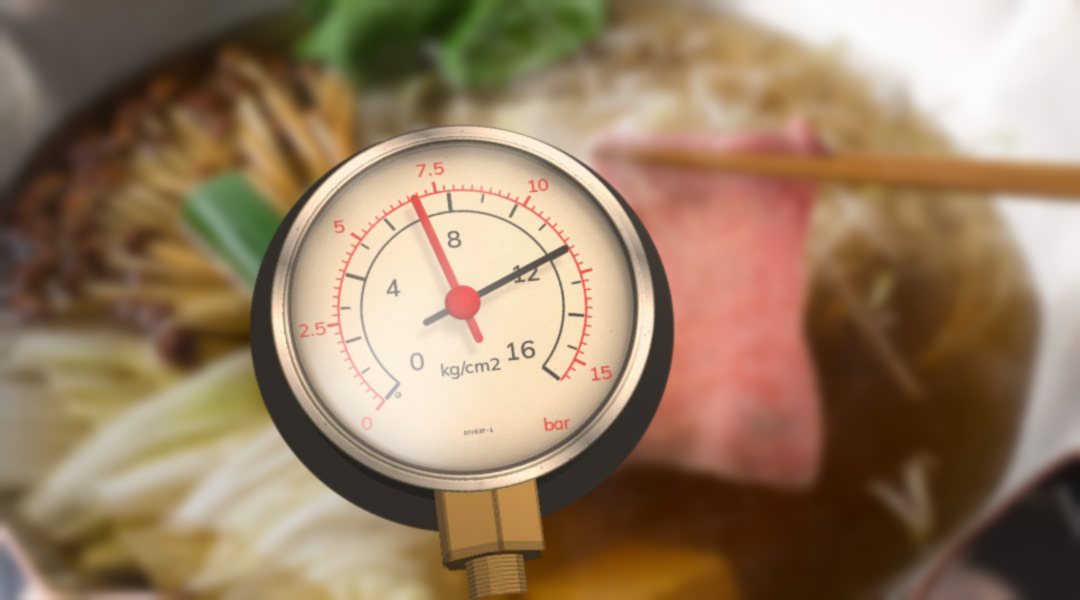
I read 7 kg/cm²
